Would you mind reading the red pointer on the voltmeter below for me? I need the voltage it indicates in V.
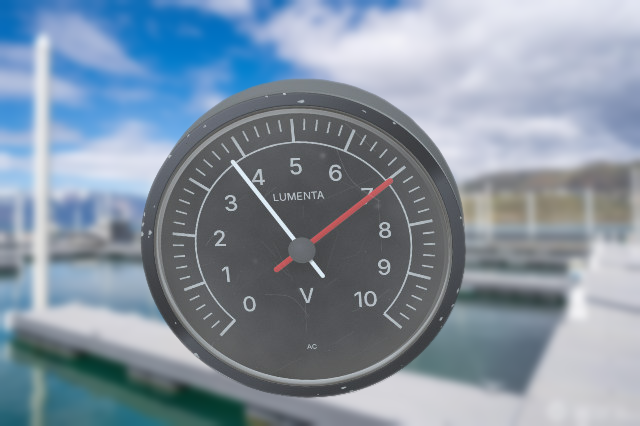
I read 7 V
